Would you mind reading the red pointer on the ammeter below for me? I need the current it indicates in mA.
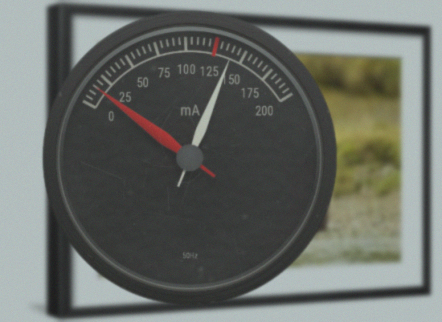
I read 15 mA
